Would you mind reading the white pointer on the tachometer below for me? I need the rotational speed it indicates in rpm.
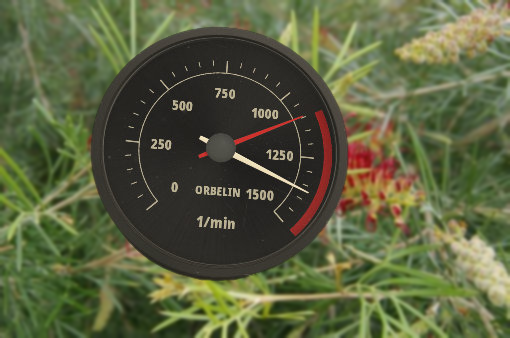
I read 1375 rpm
